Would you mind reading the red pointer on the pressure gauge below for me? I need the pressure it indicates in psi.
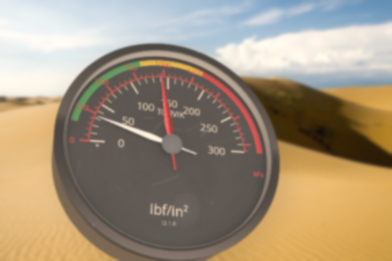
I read 140 psi
